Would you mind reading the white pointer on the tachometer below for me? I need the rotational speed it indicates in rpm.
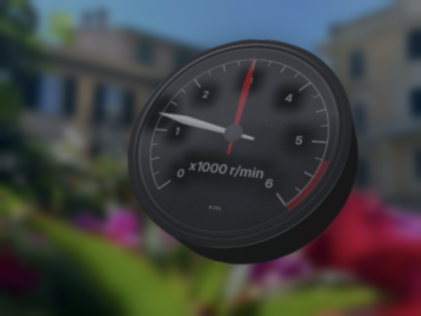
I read 1250 rpm
